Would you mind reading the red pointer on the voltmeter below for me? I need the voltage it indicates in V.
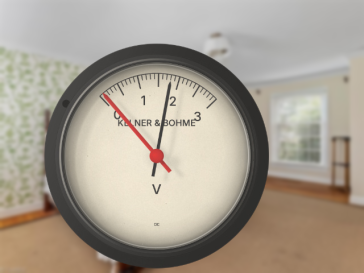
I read 0.1 V
